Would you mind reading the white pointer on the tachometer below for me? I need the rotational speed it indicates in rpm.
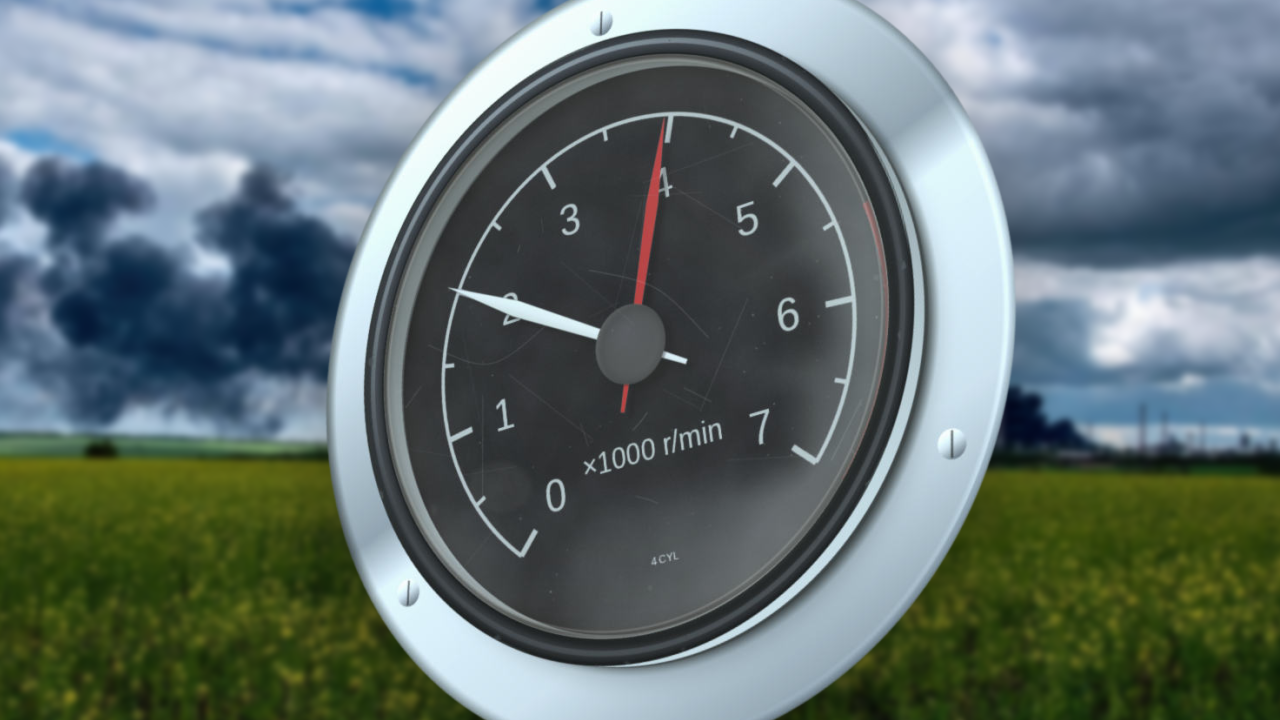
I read 2000 rpm
